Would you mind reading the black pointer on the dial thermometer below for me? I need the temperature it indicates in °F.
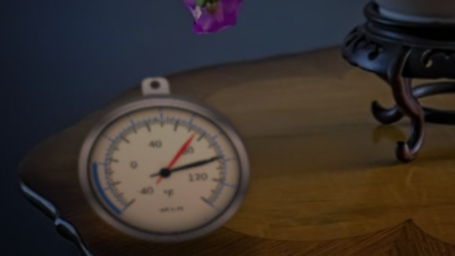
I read 100 °F
